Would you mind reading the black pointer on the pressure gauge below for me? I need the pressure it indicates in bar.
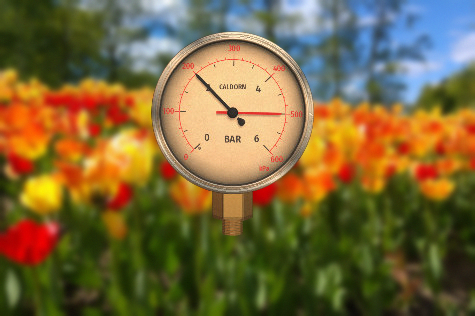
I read 2 bar
